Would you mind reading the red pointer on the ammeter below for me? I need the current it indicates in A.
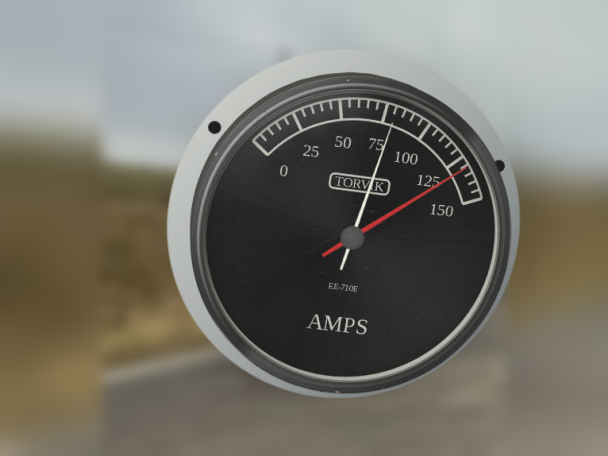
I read 130 A
